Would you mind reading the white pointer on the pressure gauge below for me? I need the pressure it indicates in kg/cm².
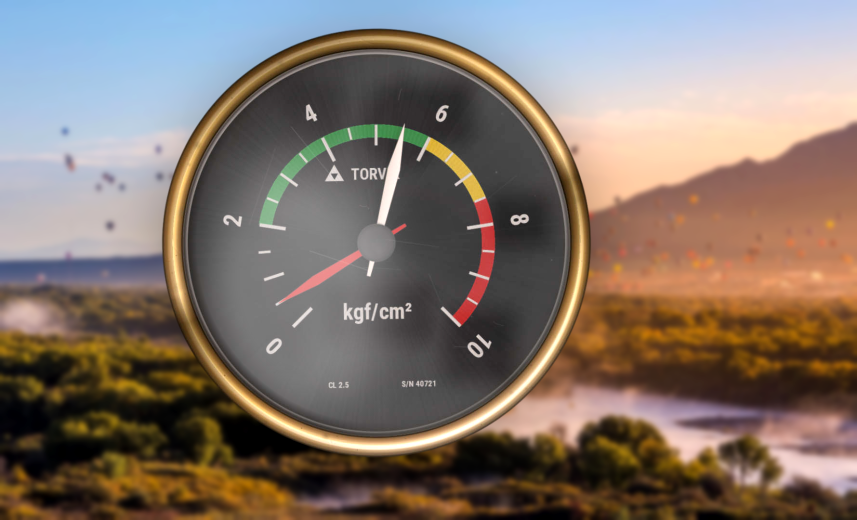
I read 5.5 kg/cm²
